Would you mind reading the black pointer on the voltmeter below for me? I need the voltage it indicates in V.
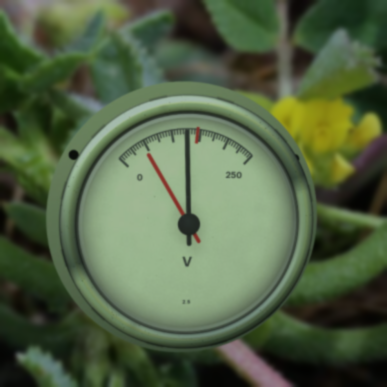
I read 125 V
